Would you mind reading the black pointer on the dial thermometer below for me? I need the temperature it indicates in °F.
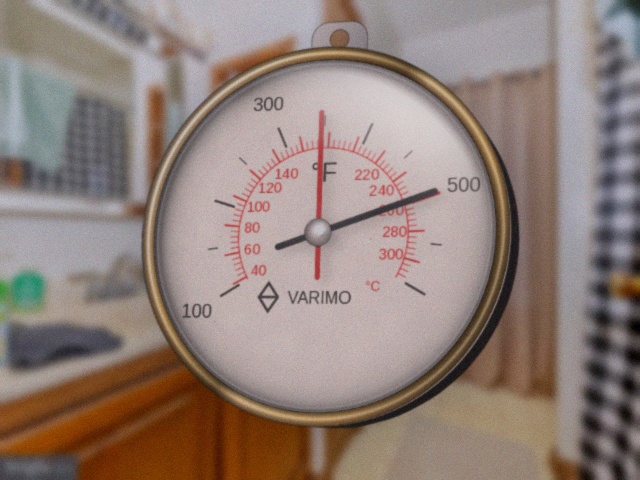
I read 500 °F
